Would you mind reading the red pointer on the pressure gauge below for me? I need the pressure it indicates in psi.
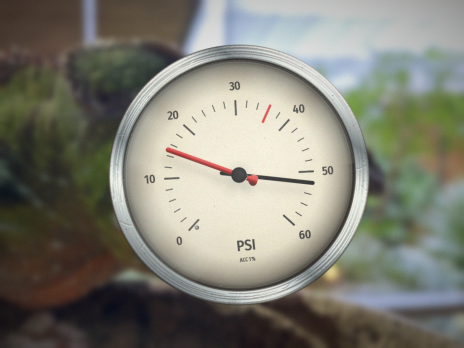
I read 15 psi
